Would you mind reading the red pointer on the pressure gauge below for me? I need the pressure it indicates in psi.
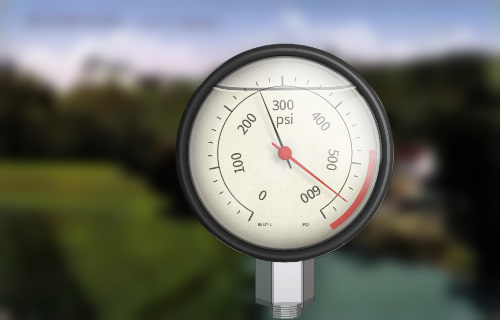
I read 560 psi
